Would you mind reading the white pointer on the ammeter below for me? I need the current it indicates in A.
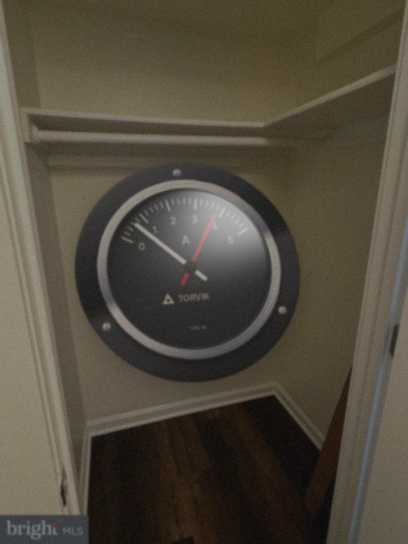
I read 0.6 A
